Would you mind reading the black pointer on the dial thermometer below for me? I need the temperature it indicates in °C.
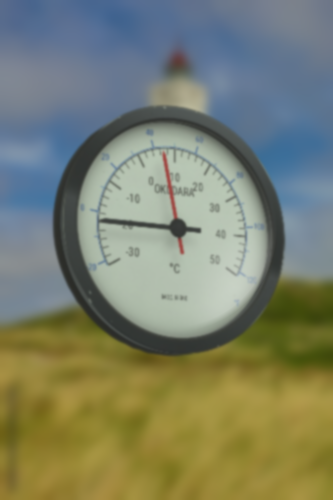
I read -20 °C
